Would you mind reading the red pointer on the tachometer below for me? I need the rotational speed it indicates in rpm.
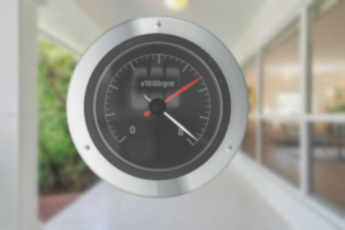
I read 5600 rpm
